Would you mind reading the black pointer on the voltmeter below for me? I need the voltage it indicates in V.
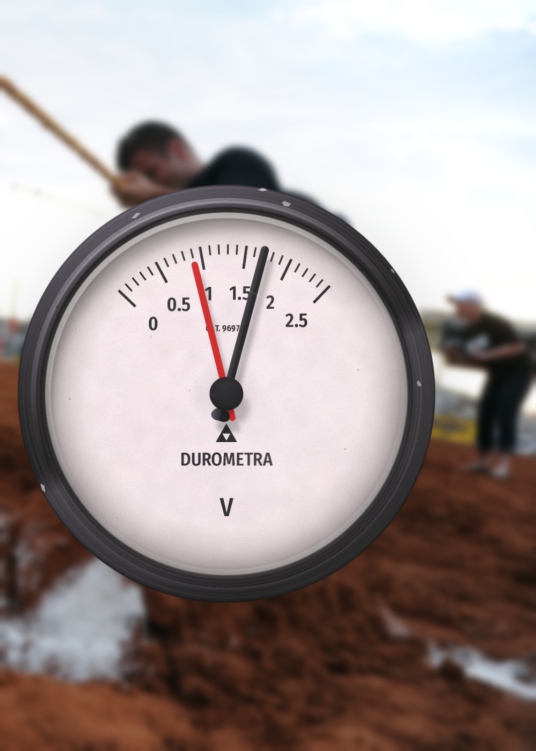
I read 1.7 V
